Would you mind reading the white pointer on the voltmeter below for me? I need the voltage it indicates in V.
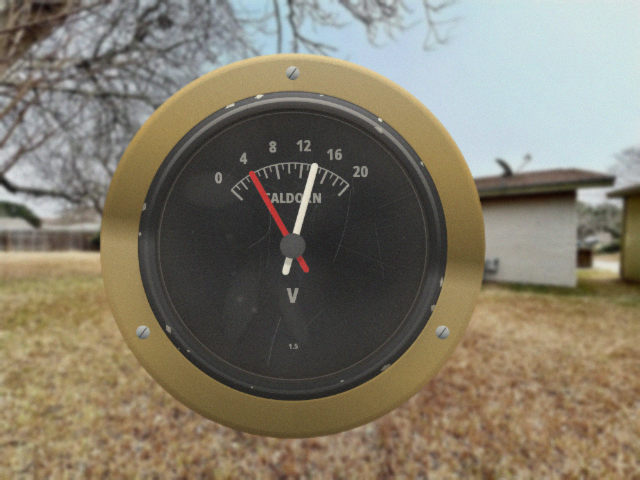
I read 14 V
